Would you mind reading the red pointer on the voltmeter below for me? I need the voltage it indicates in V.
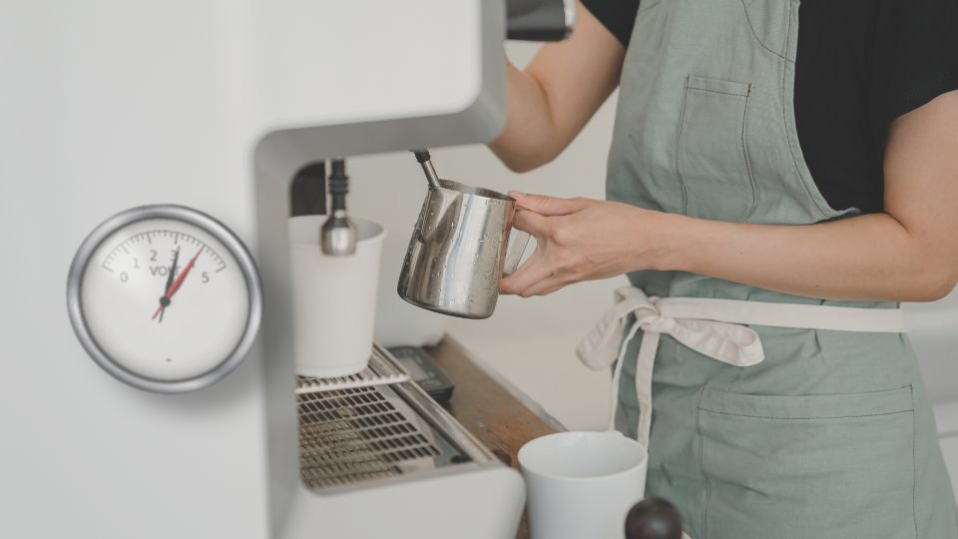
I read 4 V
